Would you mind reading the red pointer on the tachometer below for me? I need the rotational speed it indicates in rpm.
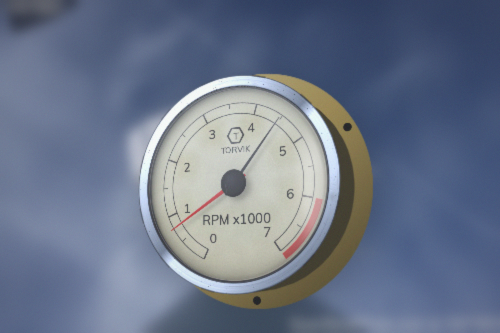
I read 750 rpm
